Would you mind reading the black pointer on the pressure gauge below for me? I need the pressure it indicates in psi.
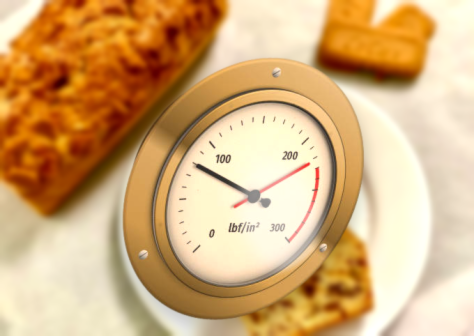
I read 80 psi
